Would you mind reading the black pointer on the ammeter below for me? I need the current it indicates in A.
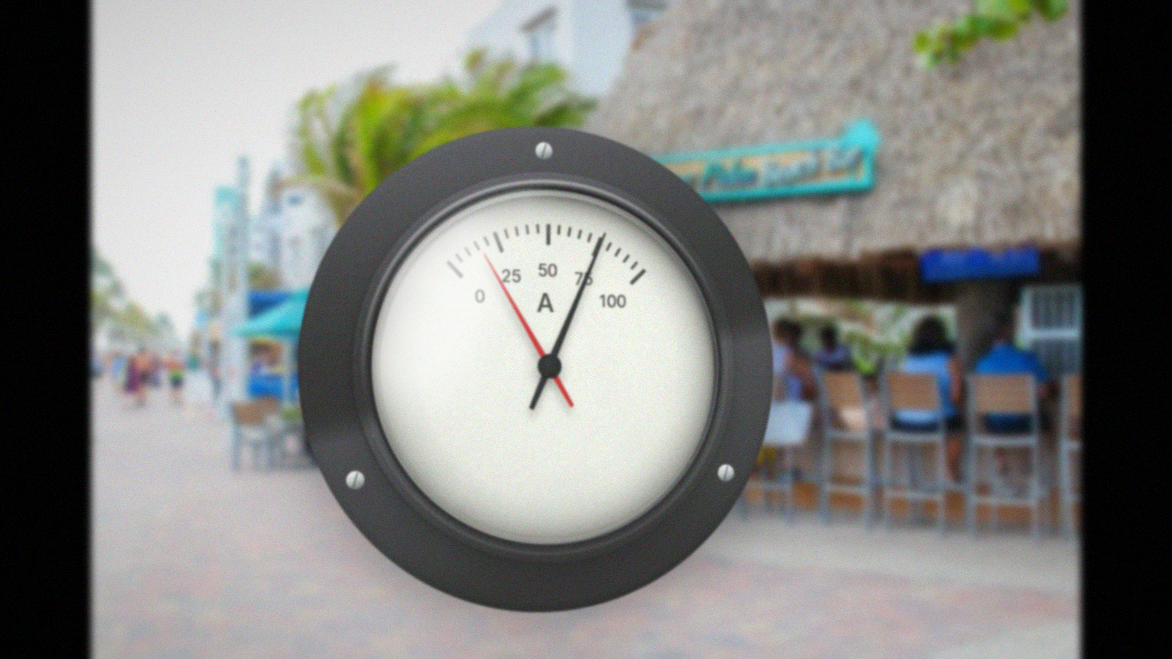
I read 75 A
